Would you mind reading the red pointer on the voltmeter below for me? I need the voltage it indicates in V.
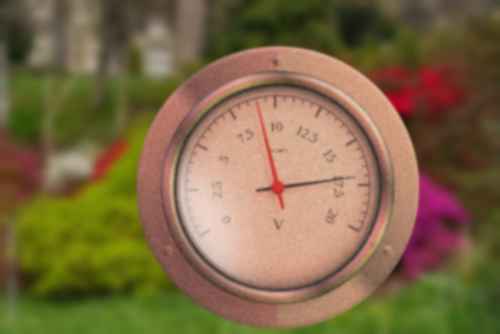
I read 9 V
